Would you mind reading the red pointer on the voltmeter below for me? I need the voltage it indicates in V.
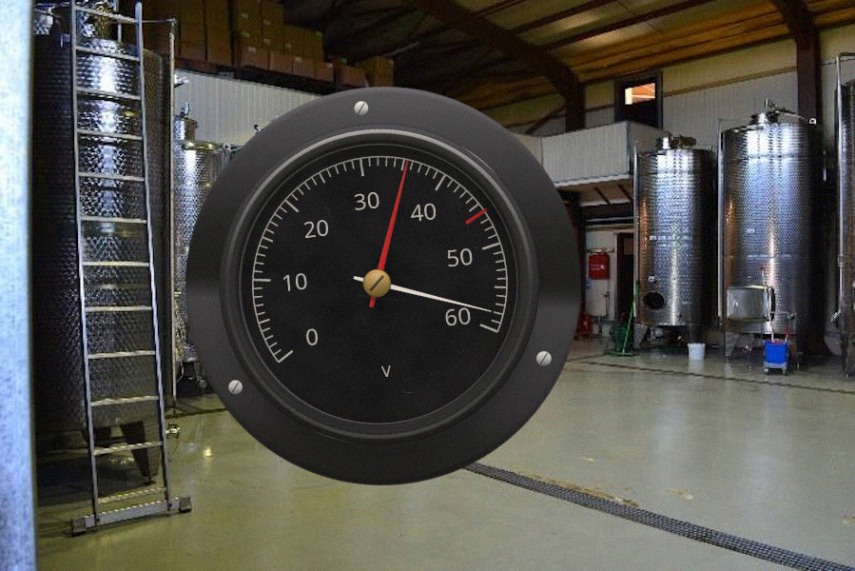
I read 35.5 V
